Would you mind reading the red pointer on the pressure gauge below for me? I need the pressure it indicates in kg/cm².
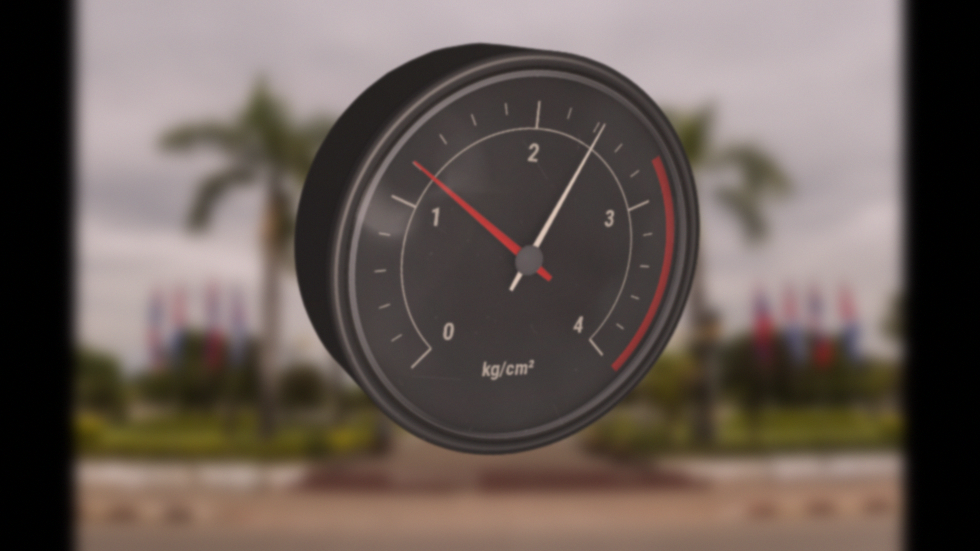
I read 1.2 kg/cm²
